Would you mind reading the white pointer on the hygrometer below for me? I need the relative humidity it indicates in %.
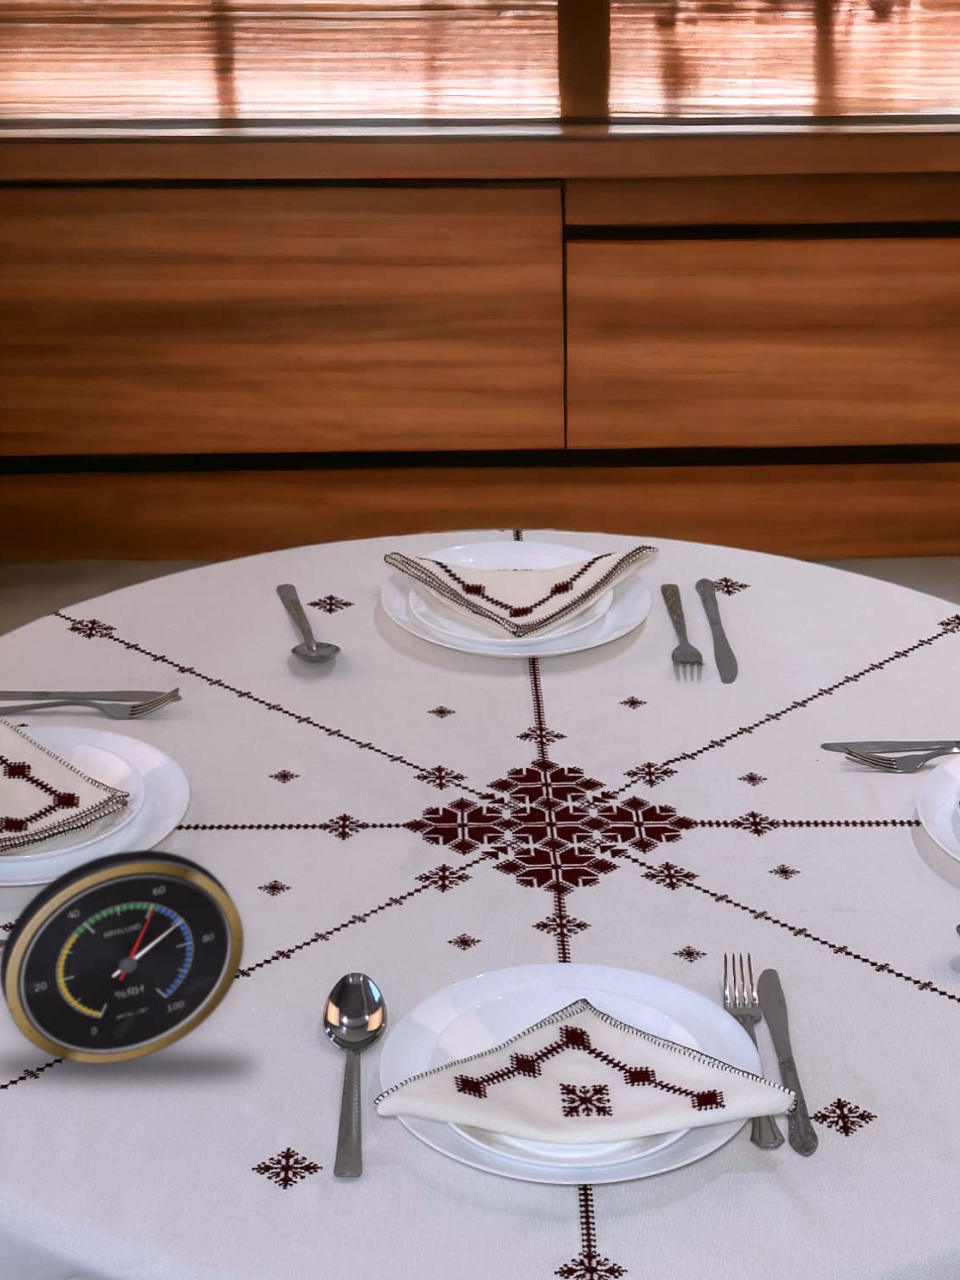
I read 70 %
